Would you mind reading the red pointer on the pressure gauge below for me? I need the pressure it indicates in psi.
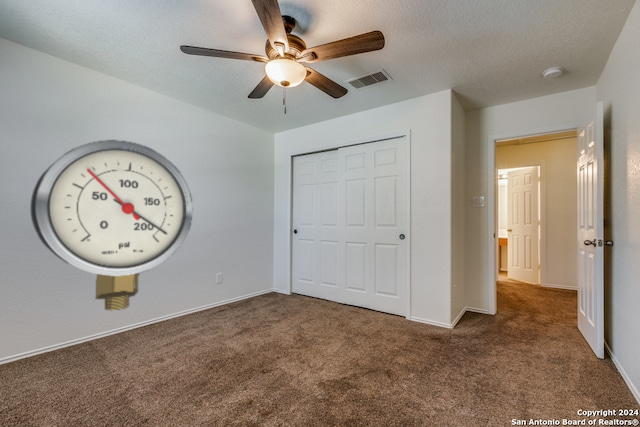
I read 65 psi
